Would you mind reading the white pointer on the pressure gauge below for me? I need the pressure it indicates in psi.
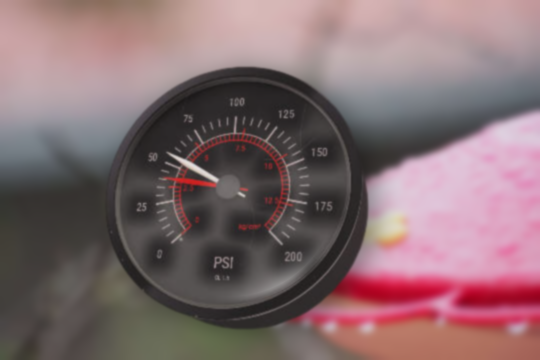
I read 55 psi
